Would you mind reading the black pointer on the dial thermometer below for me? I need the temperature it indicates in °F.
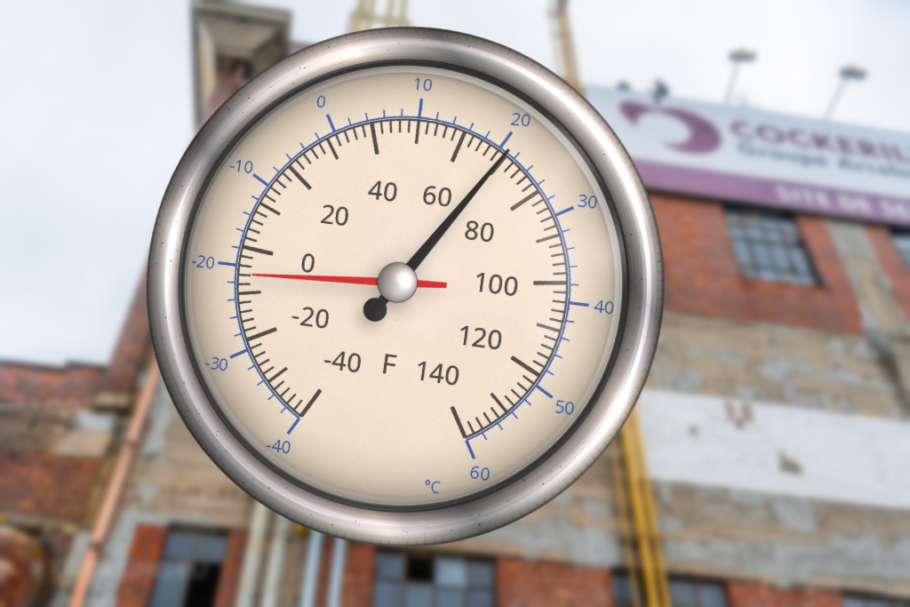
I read 70 °F
